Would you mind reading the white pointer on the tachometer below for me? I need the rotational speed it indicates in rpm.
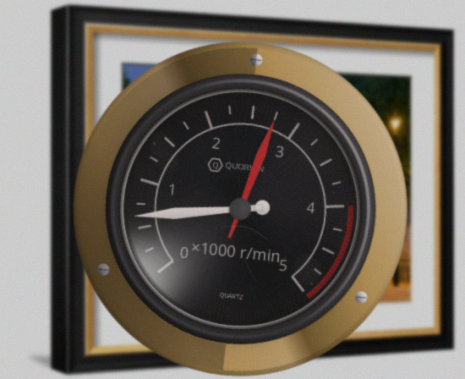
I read 625 rpm
